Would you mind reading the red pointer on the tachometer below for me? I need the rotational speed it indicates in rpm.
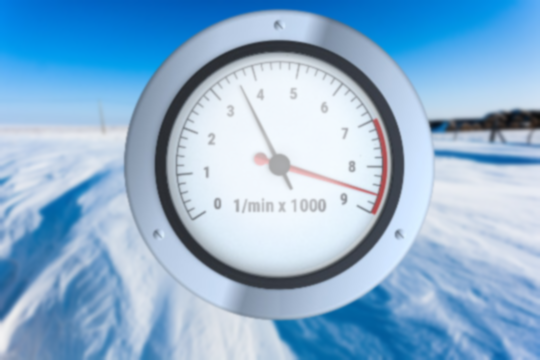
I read 8600 rpm
